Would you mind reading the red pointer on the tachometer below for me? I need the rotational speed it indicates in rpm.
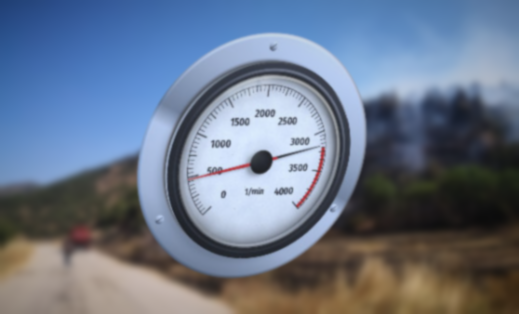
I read 500 rpm
